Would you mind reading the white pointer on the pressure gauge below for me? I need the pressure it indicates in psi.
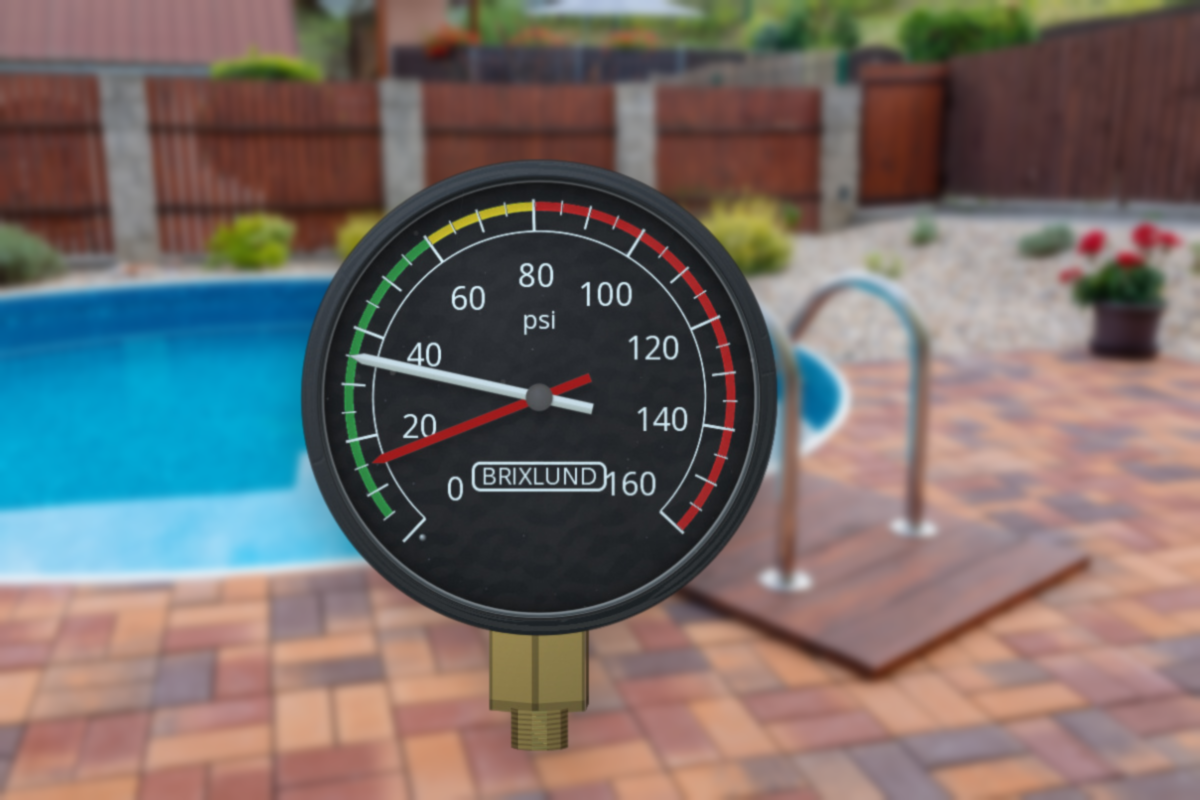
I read 35 psi
